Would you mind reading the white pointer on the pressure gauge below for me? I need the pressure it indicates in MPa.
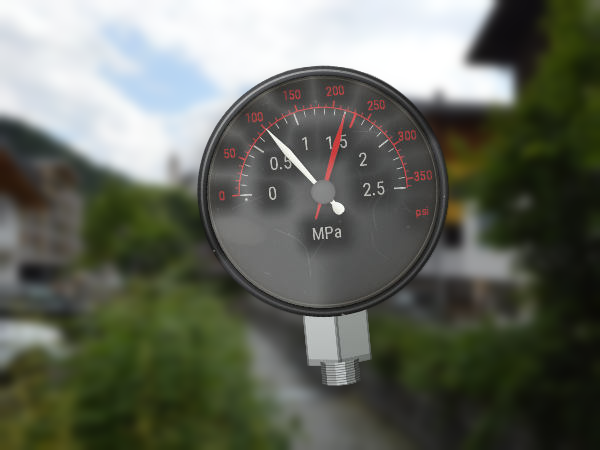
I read 0.7 MPa
